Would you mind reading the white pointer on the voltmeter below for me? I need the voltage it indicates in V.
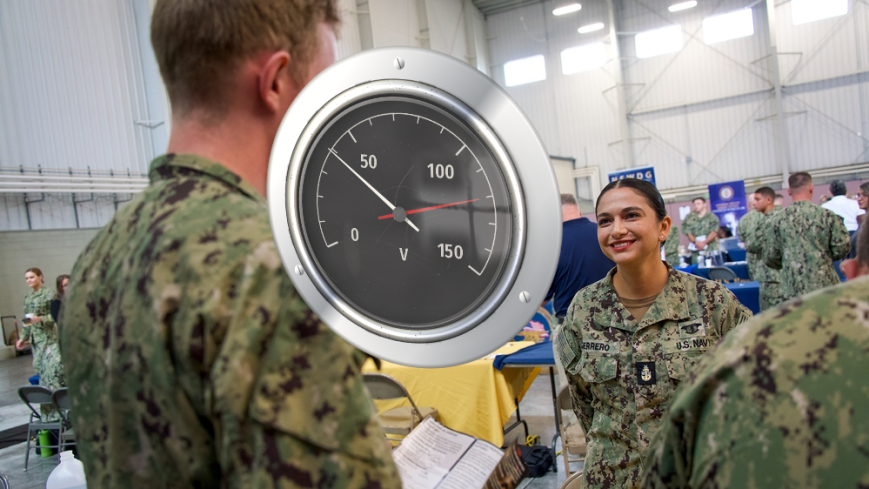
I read 40 V
